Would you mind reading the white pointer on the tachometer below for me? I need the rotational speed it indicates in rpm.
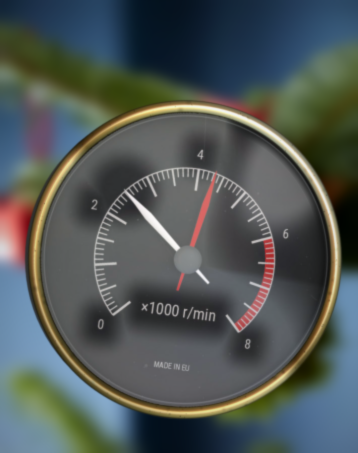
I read 2500 rpm
